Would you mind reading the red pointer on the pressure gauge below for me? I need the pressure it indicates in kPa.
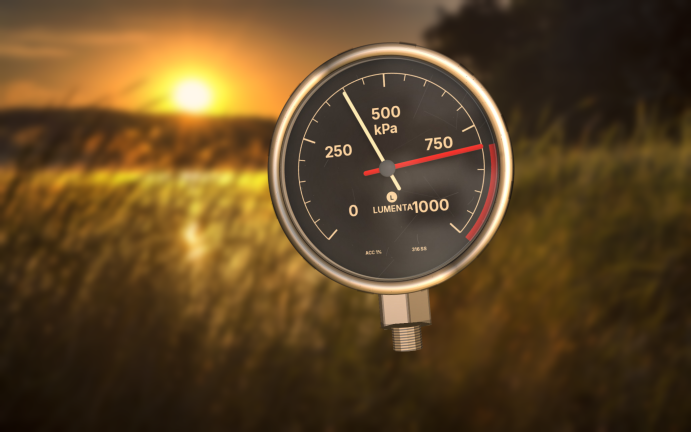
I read 800 kPa
